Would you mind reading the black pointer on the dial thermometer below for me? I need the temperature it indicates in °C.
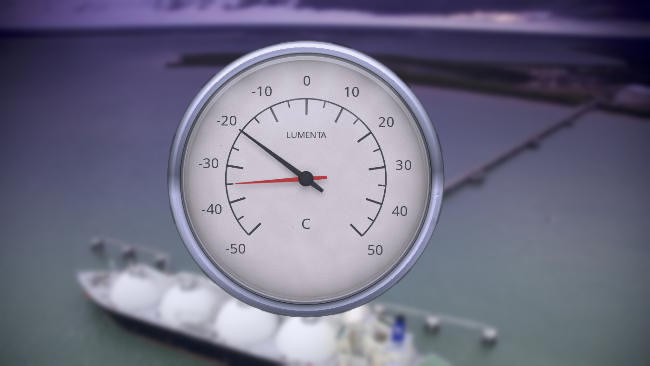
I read -20 °C
